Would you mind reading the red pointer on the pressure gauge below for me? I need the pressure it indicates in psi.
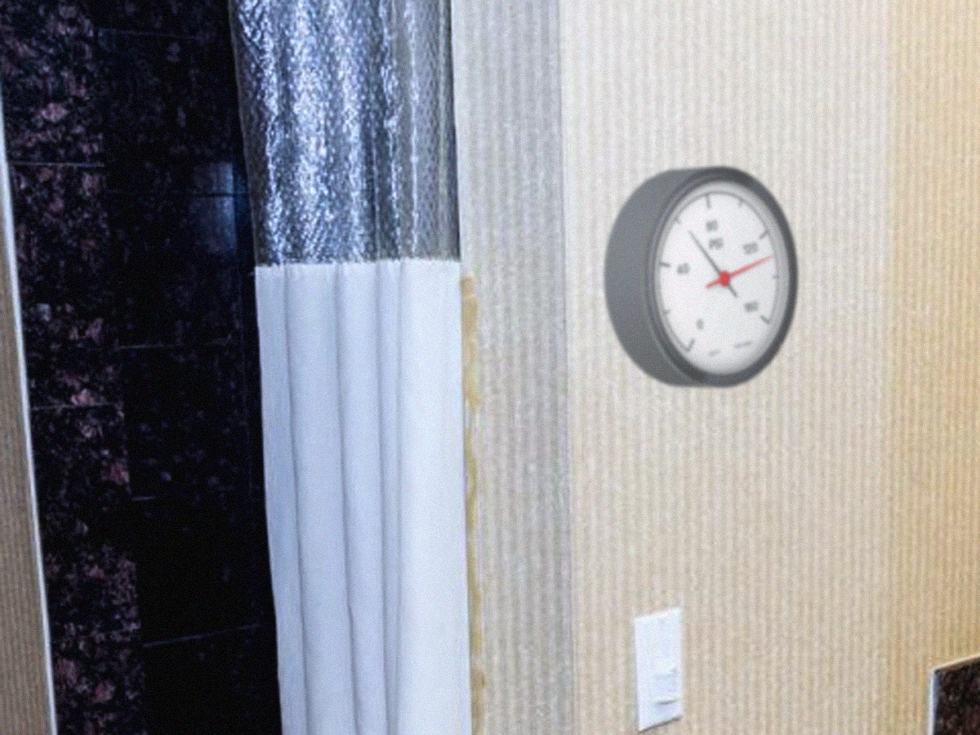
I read 130 psi
